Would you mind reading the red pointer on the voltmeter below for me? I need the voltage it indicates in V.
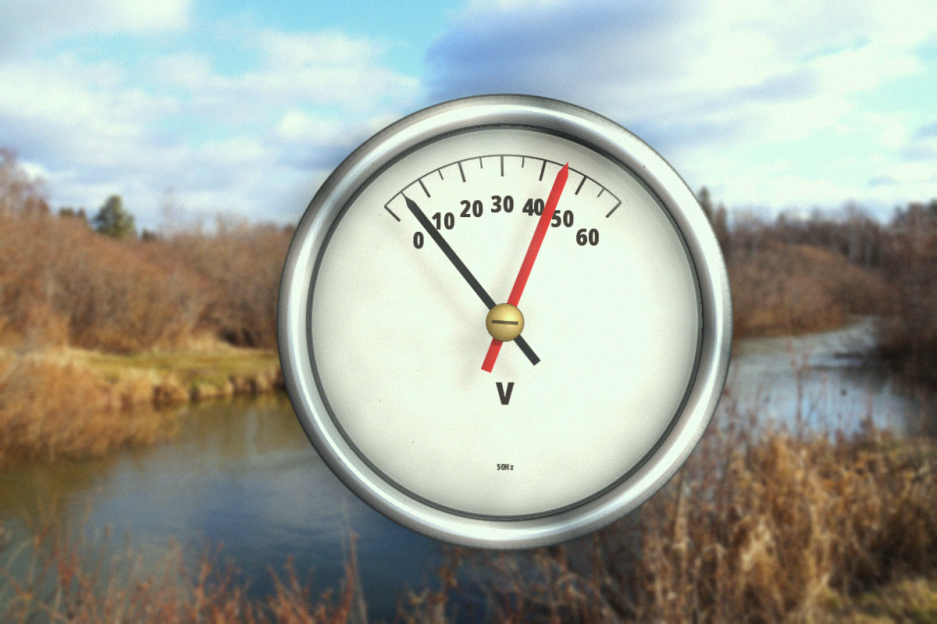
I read 45 V
